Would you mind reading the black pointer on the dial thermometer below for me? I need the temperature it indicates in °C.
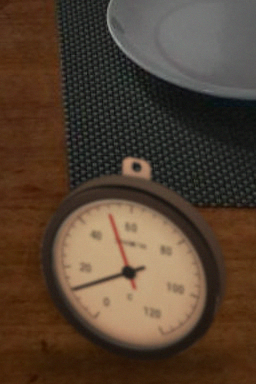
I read 12 °C
